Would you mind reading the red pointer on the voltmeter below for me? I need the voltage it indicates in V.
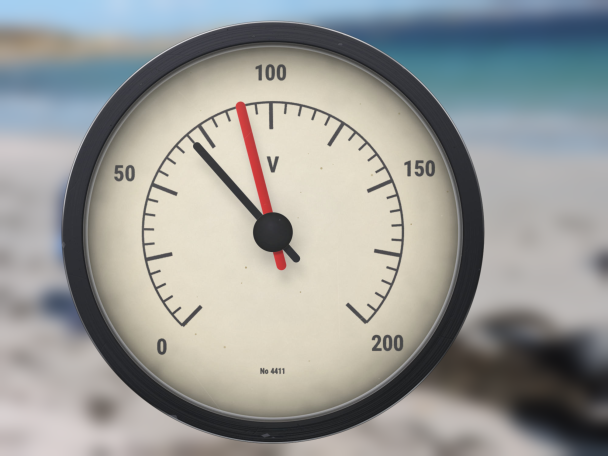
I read 90 V
